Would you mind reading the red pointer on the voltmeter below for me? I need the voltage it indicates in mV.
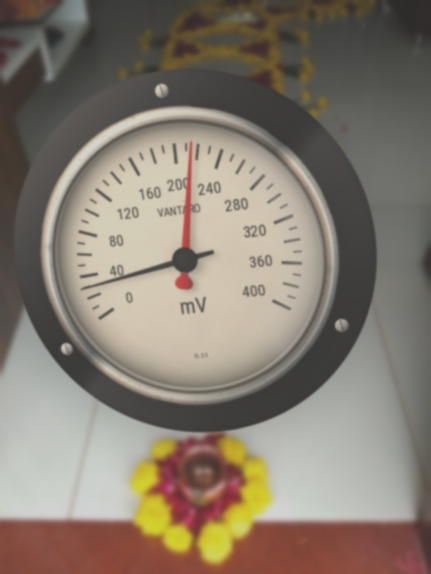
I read 215 mV
